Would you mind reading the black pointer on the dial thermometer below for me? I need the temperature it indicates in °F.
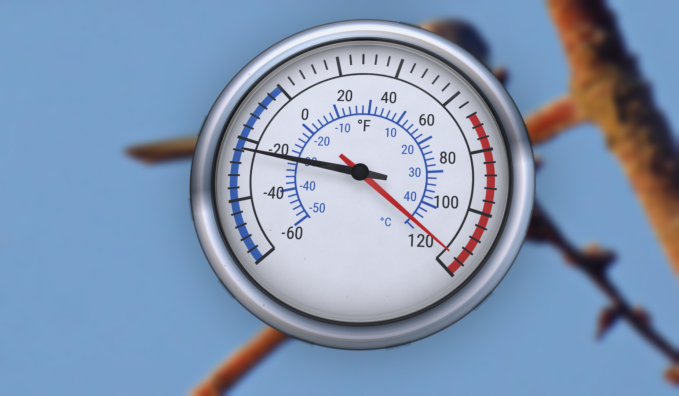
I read -24 °F
